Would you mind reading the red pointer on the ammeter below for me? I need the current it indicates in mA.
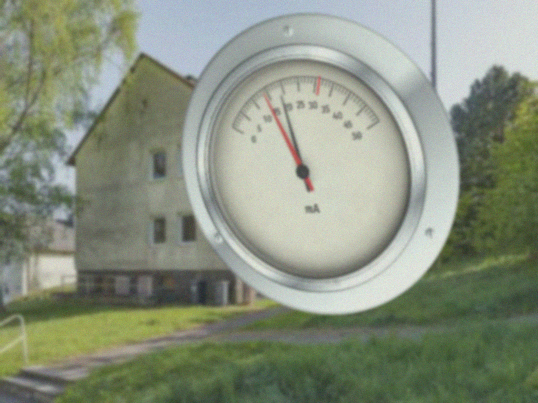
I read 15 mA
